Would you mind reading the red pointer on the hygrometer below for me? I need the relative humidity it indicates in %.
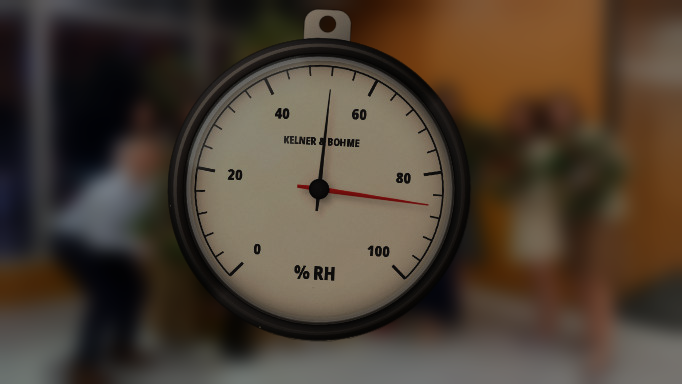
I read 86 %
